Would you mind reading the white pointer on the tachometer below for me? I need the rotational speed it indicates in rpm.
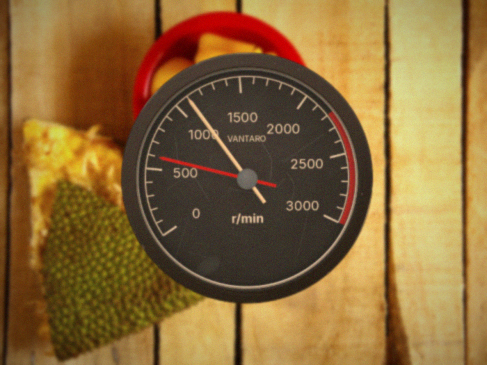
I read 1100 rpm
